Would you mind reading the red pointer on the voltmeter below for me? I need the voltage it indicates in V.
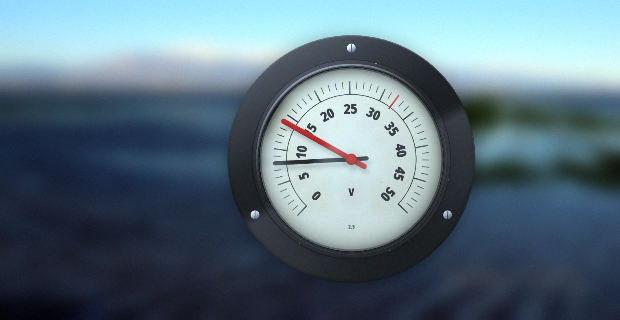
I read 14 V
